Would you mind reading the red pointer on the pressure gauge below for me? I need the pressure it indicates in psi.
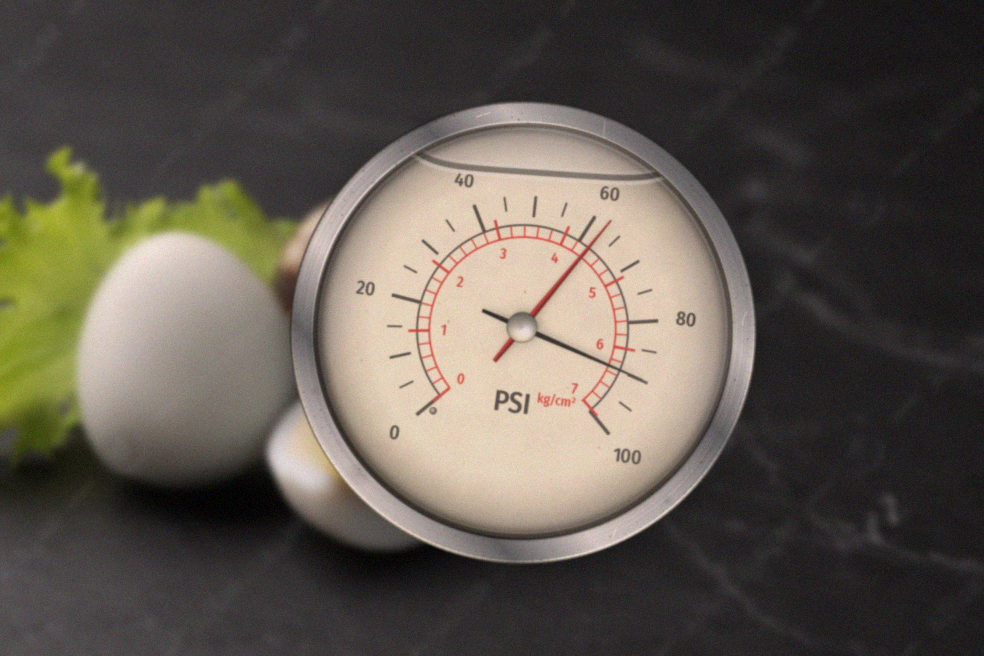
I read 62.5 psi
